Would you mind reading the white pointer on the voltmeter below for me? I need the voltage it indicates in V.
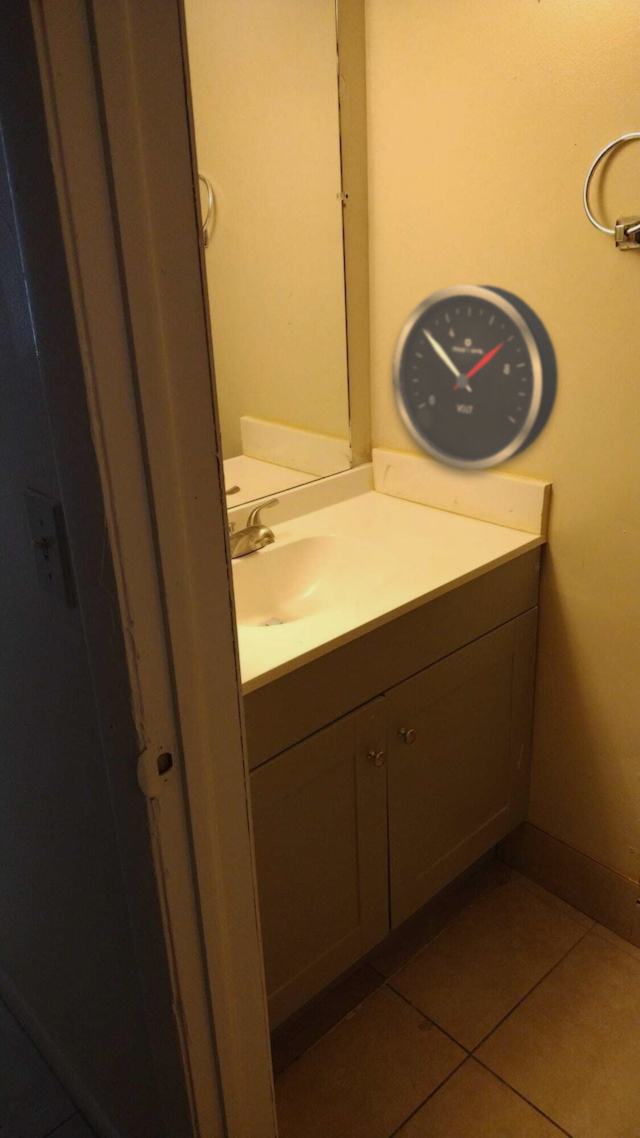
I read 3 V
